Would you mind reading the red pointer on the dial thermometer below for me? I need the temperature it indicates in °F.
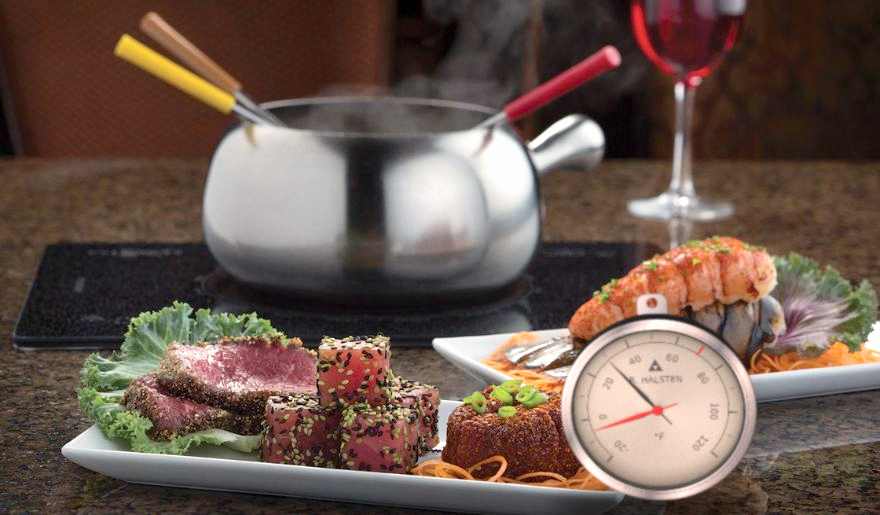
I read -5 °F
